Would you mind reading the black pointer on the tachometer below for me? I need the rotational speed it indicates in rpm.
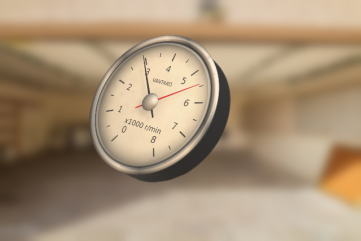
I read 3000 rpm
